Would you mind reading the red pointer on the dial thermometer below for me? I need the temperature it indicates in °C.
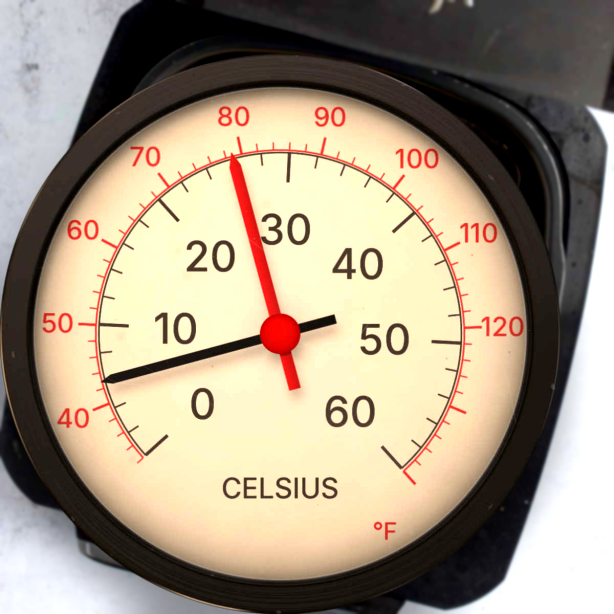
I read 26 °C
